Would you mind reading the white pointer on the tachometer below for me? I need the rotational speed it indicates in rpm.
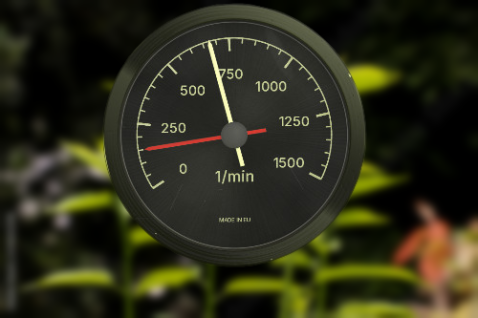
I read 675 rpm
